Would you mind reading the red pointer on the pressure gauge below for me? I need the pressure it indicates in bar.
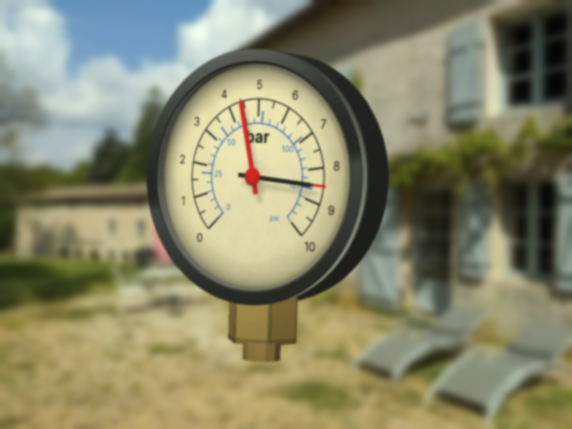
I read 4.5 bar
